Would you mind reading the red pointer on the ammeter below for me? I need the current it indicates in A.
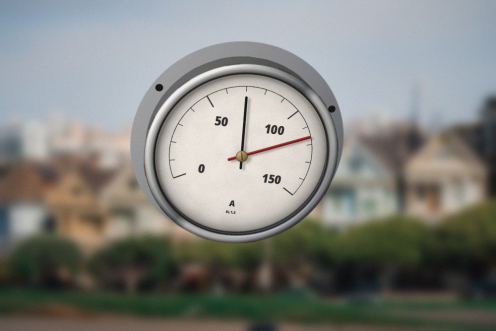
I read 115 A
